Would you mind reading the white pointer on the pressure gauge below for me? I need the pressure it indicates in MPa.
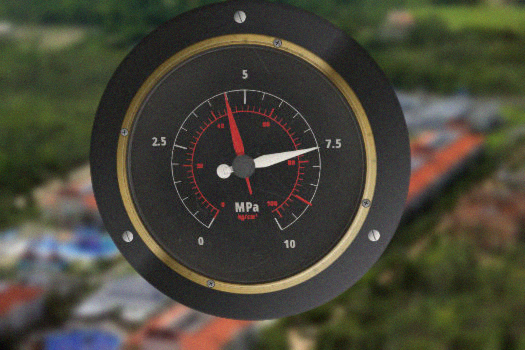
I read 7.5 MPa
